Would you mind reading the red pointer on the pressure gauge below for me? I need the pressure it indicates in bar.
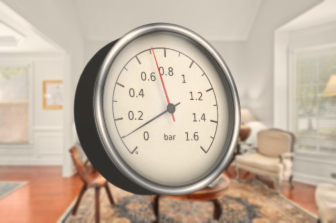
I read 0.7 bar
